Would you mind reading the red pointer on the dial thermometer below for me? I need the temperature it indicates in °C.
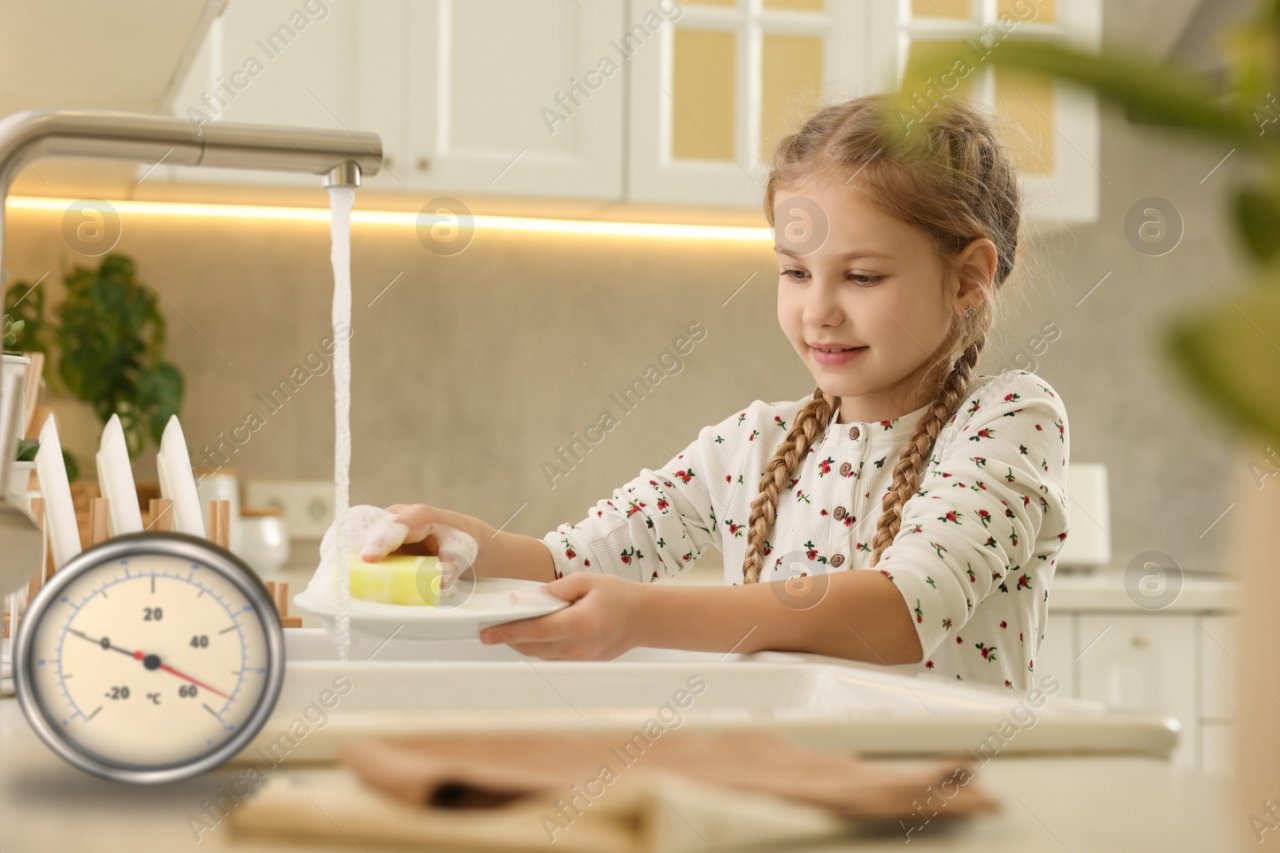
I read 55 °C
